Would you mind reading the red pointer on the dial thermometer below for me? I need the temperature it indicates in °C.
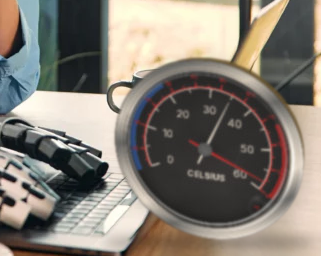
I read 57.5 °C
